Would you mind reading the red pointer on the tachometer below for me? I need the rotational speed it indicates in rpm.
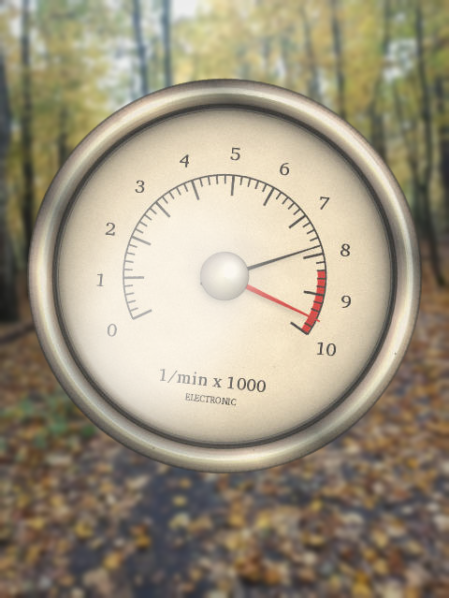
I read 9600 rpm
